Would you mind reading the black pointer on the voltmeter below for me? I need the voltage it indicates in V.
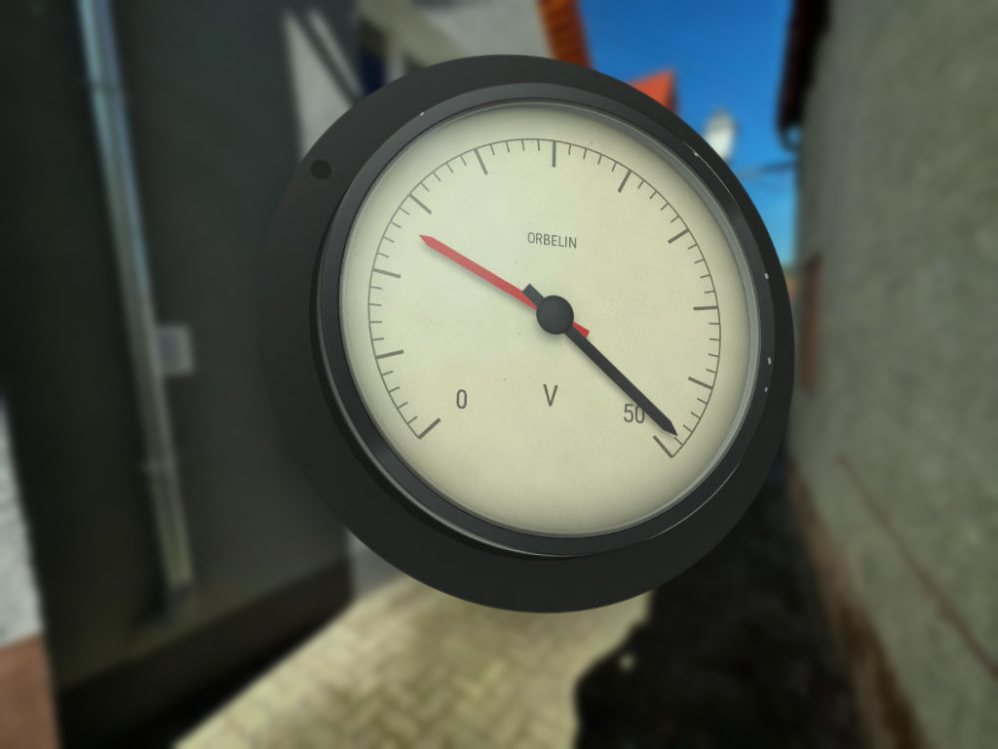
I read 49 V
